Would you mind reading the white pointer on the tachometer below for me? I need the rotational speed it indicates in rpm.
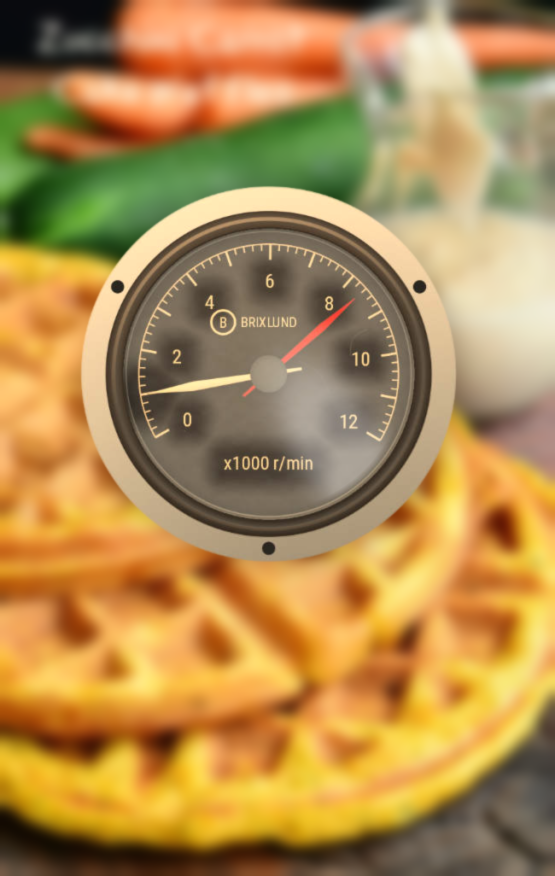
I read 1000 rpm
